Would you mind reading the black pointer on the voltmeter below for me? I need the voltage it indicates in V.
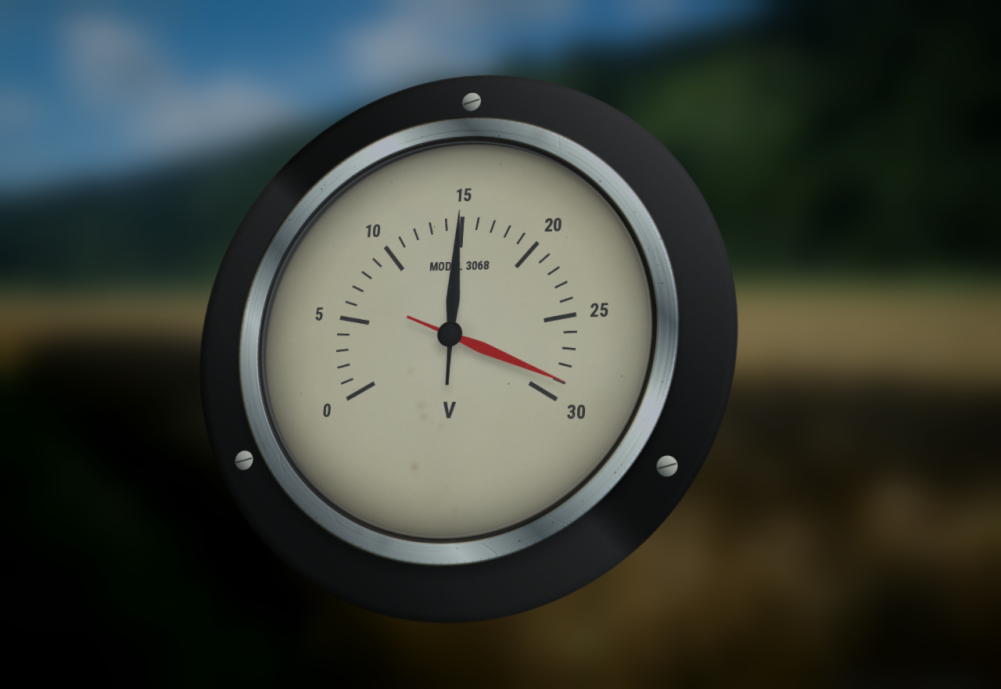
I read 15 V
